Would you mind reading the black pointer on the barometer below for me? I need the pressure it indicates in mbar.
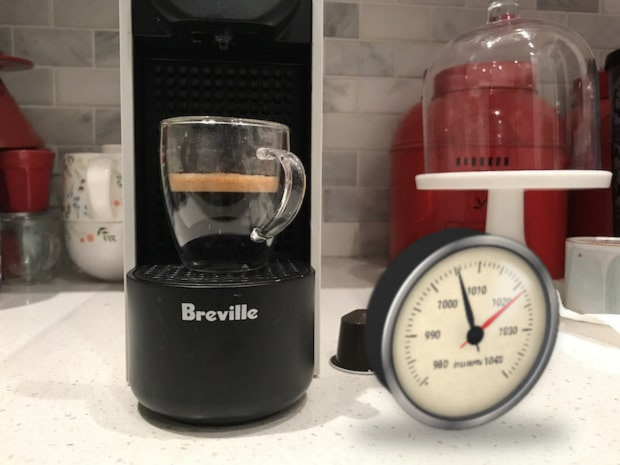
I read 1005 mbar
